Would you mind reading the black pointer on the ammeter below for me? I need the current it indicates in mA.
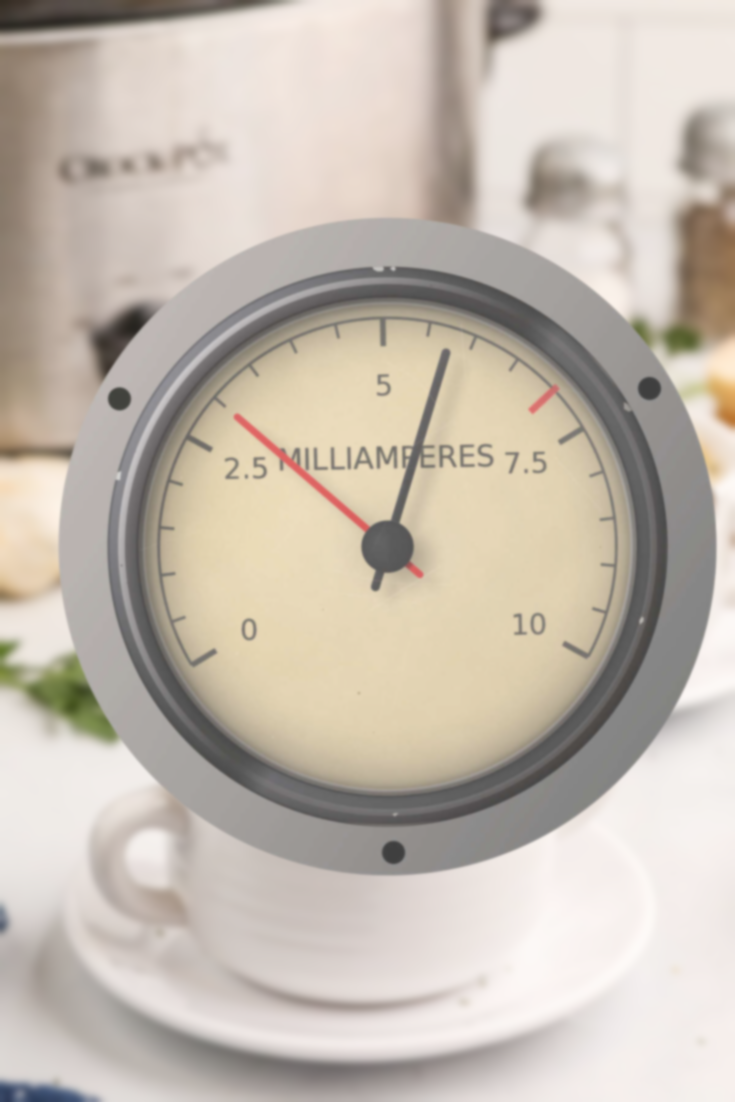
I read 5.75 mA
